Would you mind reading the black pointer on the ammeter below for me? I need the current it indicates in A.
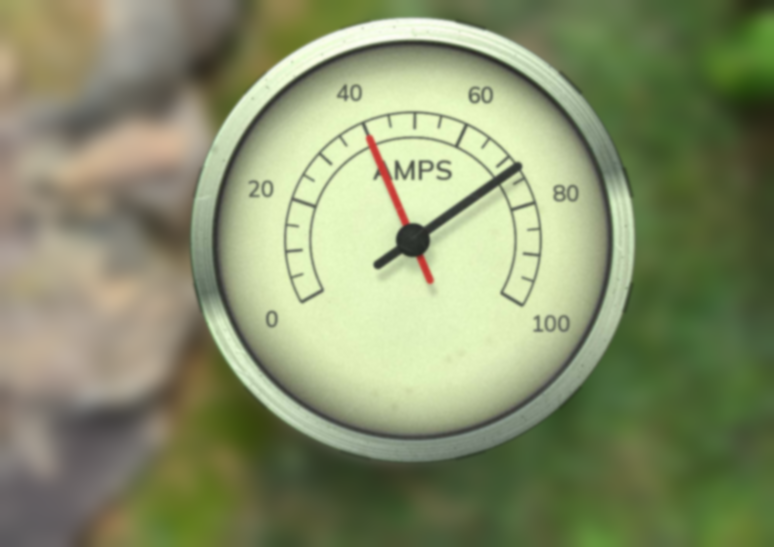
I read 72.5 A
